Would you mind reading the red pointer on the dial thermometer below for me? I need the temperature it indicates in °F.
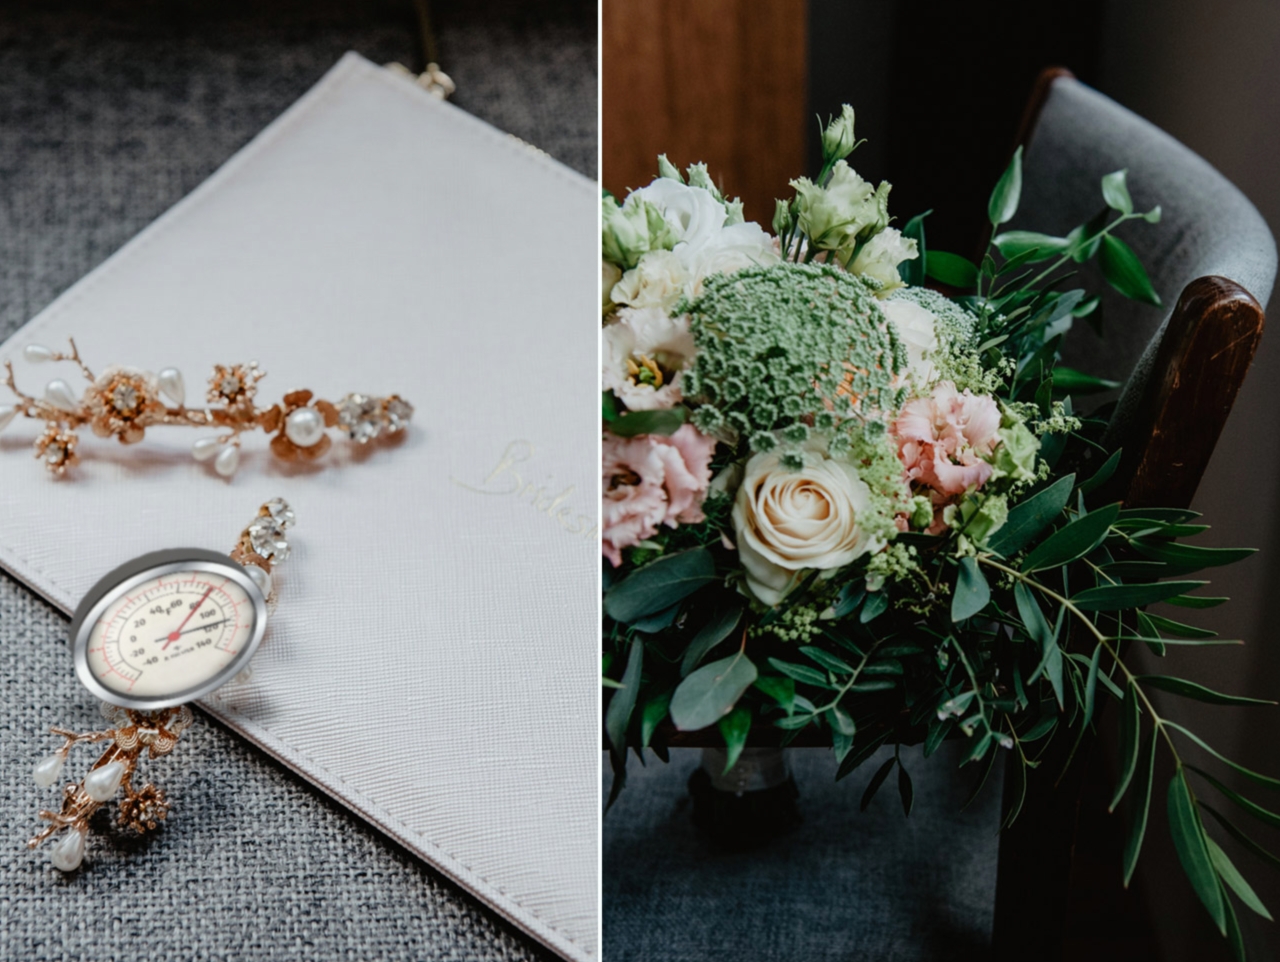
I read 80 °F
